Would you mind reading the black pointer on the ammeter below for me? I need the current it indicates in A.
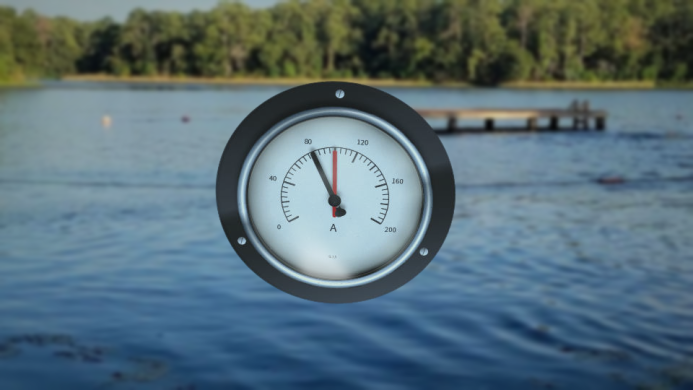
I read 80 A
